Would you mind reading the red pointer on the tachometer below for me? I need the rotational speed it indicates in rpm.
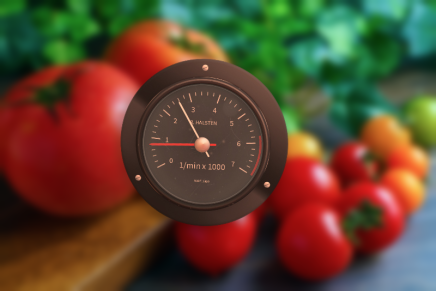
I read 800 rpm
